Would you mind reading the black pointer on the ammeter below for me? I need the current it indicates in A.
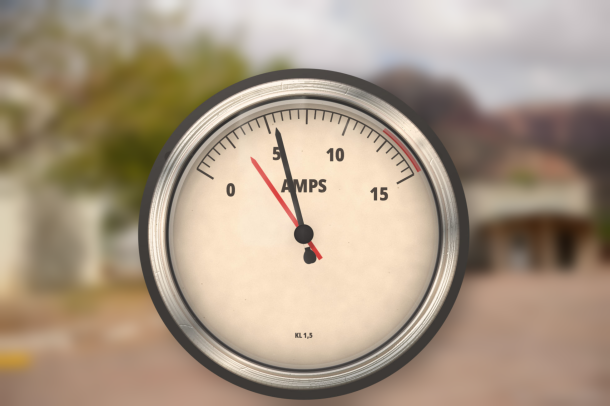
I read 5.5 A
